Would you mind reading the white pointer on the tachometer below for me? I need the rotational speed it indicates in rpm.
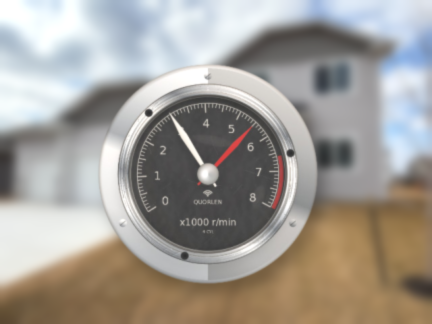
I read 3000 rpm
